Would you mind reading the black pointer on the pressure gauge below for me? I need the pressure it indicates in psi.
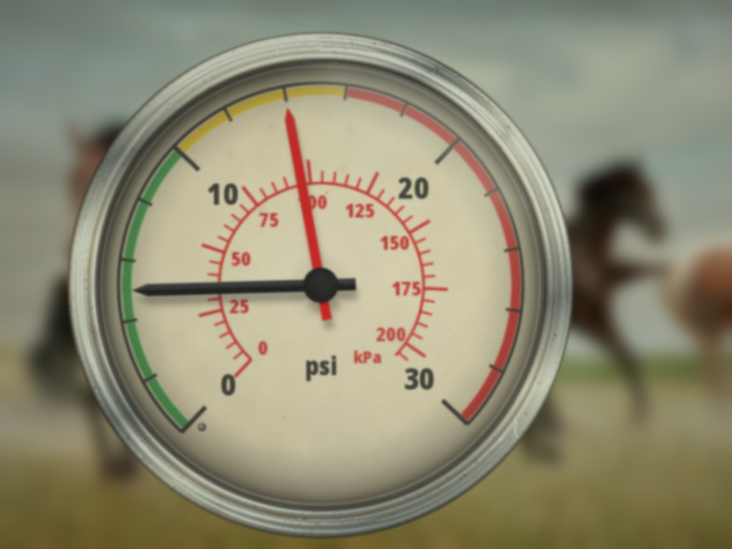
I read 5 psi
